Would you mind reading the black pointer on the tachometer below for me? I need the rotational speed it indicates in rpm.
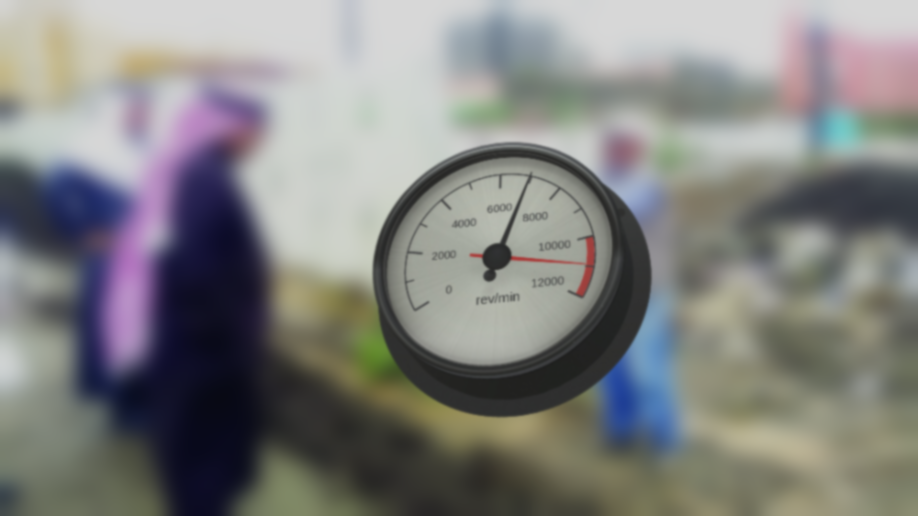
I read 7000 rpm
